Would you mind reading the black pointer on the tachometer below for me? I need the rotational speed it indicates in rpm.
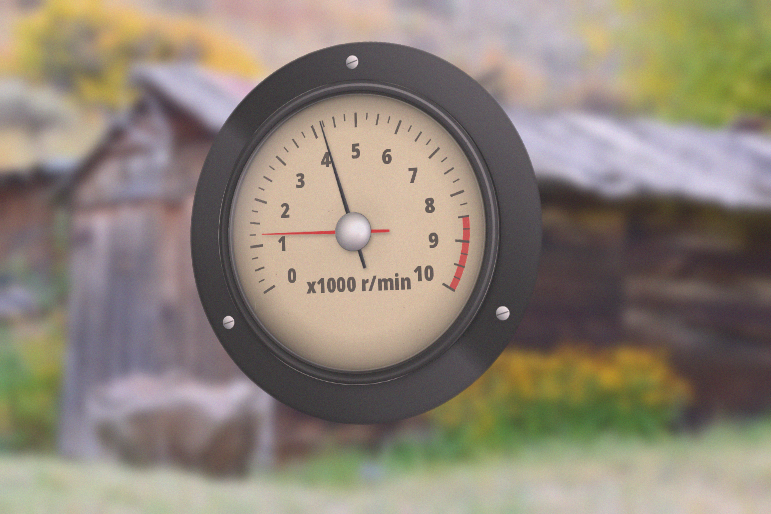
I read 4250 rpm
